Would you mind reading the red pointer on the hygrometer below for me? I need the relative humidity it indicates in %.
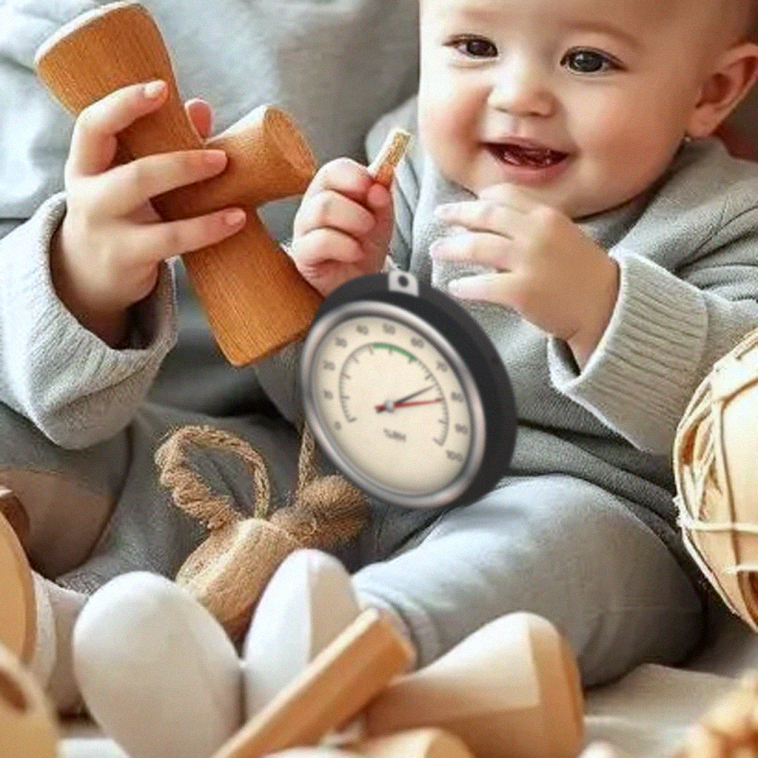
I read 80 %
